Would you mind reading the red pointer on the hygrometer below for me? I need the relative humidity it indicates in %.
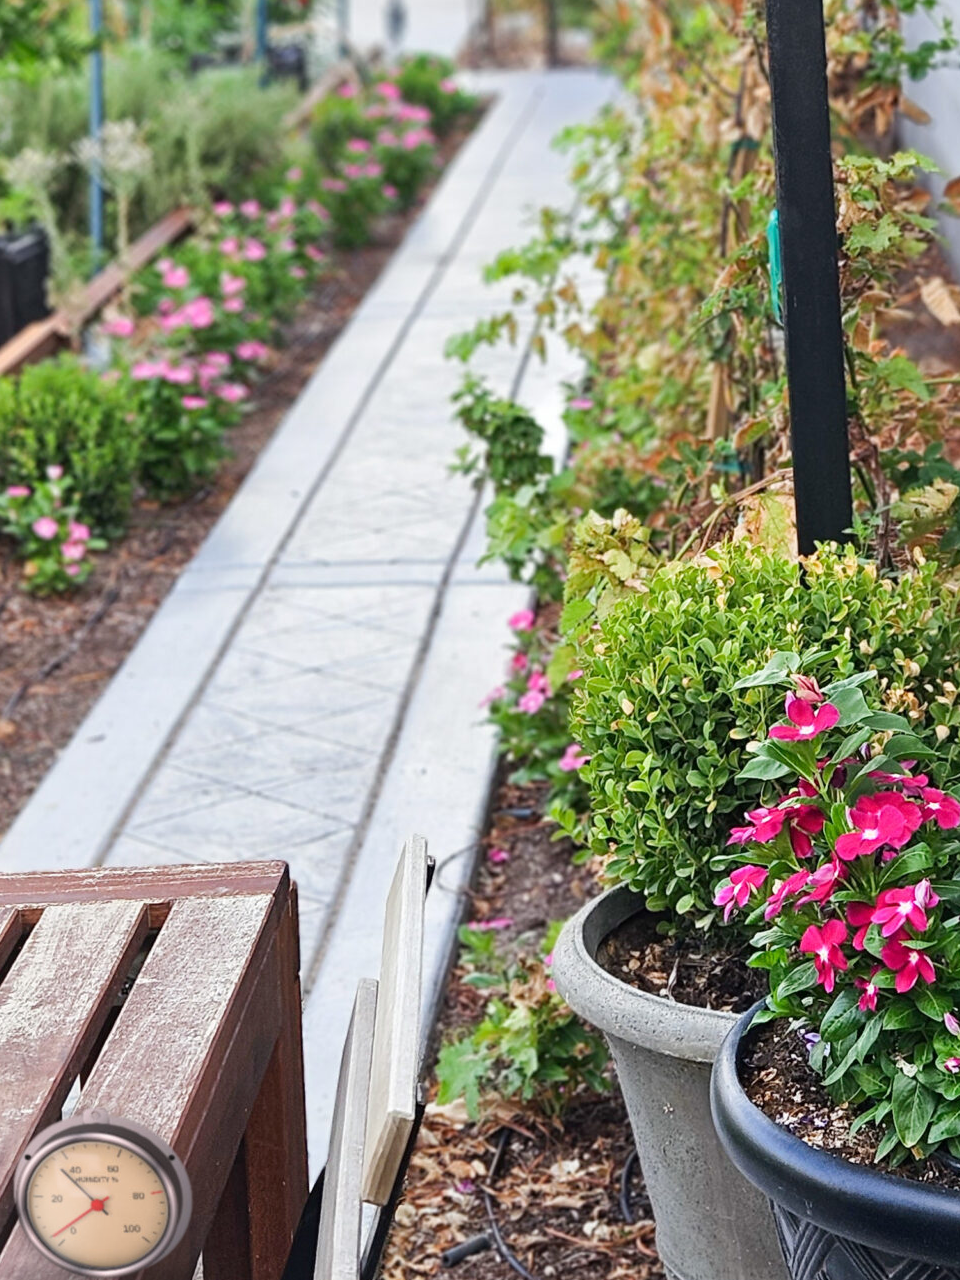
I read 4 %
